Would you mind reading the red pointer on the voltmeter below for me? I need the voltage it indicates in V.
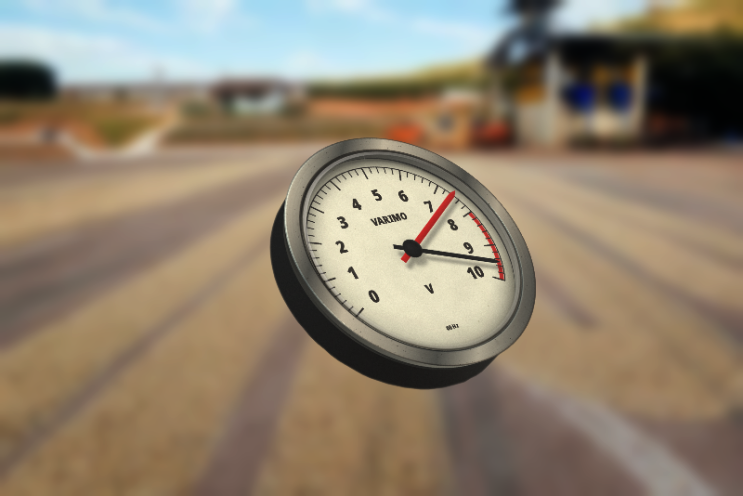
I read 7.4 V
